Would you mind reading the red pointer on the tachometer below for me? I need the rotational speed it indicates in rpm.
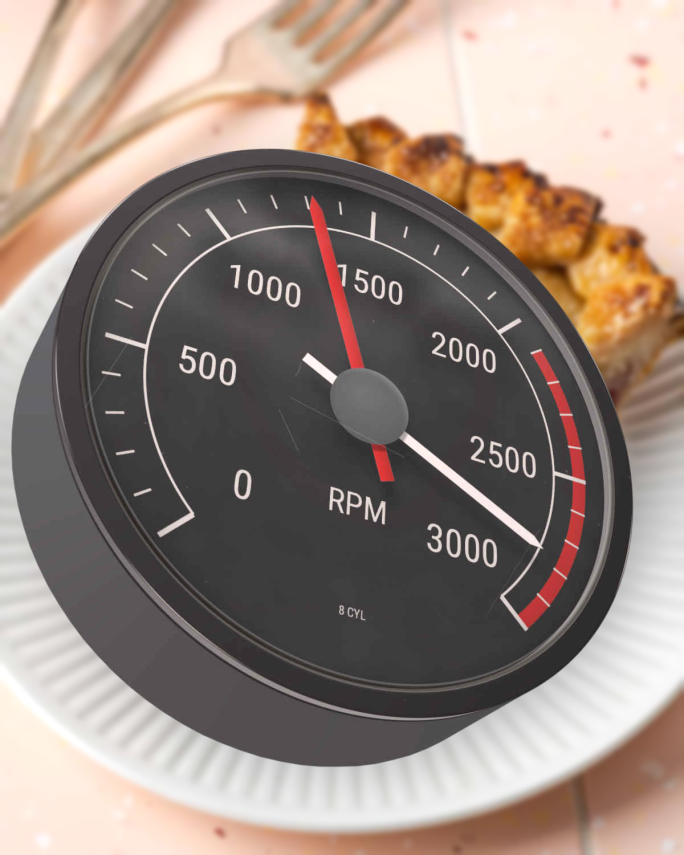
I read 1300 rpm
